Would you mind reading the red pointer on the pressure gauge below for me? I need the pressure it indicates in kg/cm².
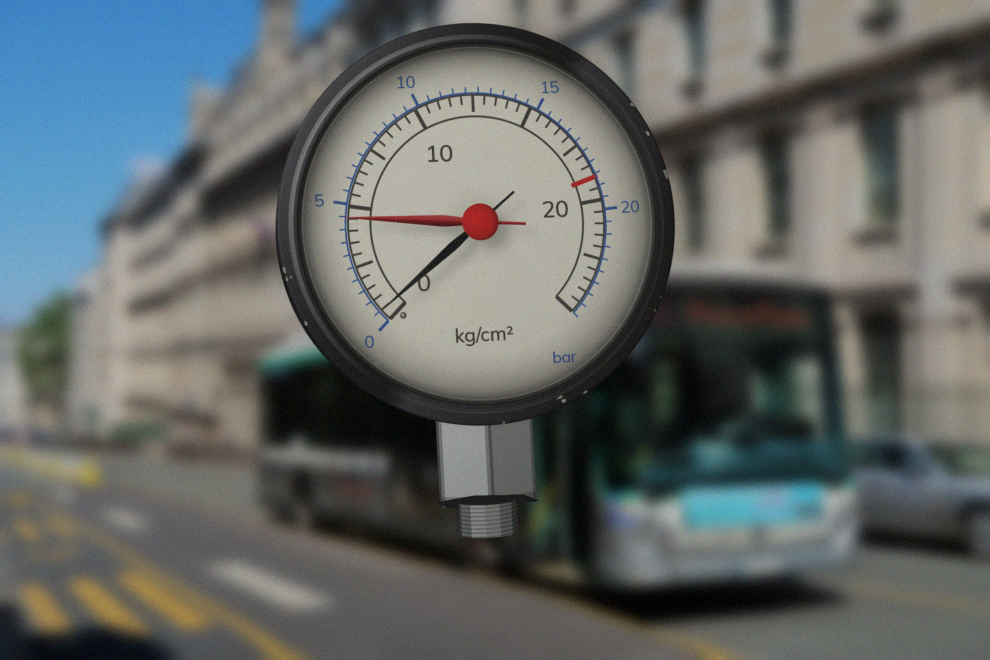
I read 4.5 kg/cm²
